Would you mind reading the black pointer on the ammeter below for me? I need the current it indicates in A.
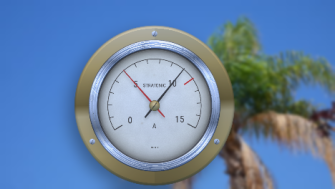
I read 10 A
